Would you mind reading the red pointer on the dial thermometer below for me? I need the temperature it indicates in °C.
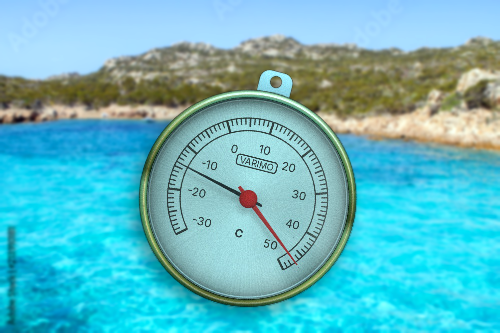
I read 47 °C
